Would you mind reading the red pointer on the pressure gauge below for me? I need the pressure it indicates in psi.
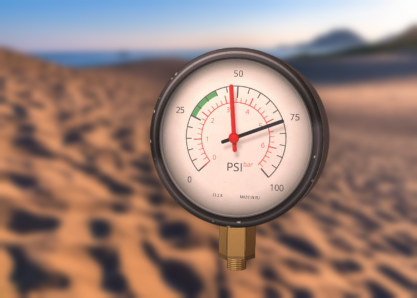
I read 47.5 psi
